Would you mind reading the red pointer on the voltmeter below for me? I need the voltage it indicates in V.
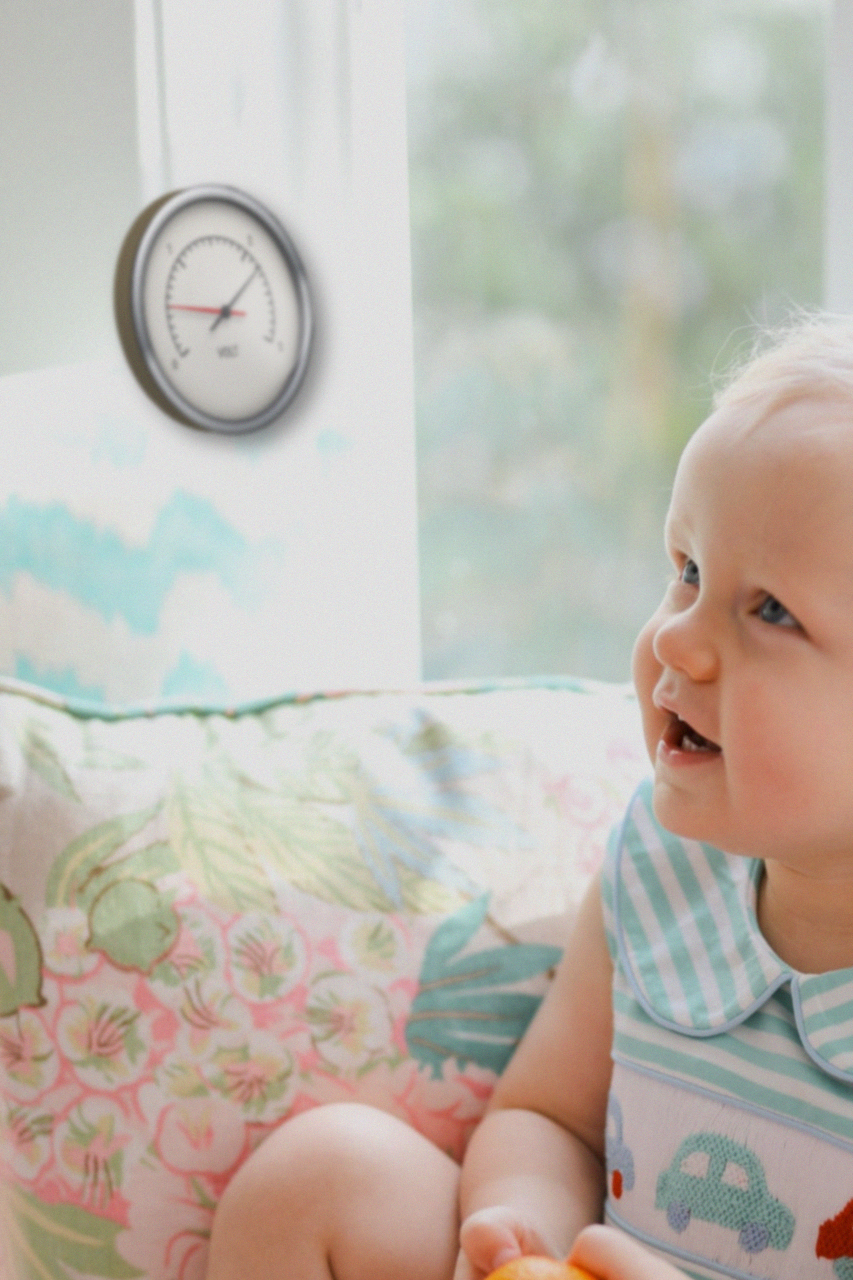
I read 0.5 V
